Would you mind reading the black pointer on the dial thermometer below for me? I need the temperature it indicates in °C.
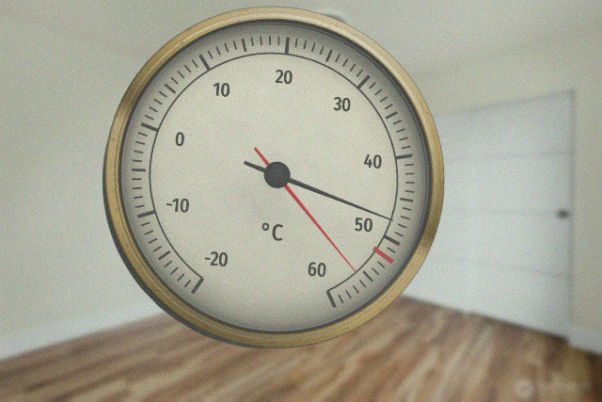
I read 48 °C
